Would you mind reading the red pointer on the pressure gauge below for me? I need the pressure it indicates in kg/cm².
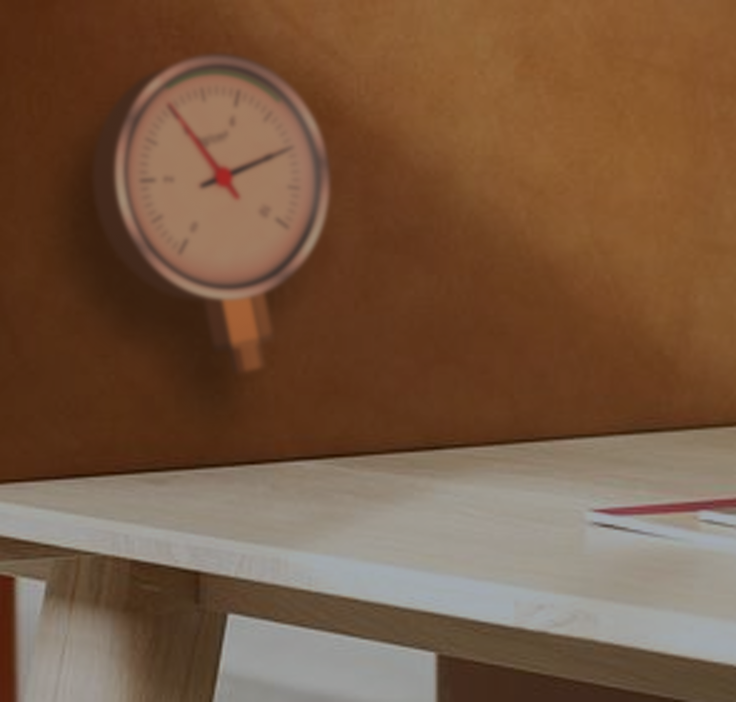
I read 4 kg/cm²
